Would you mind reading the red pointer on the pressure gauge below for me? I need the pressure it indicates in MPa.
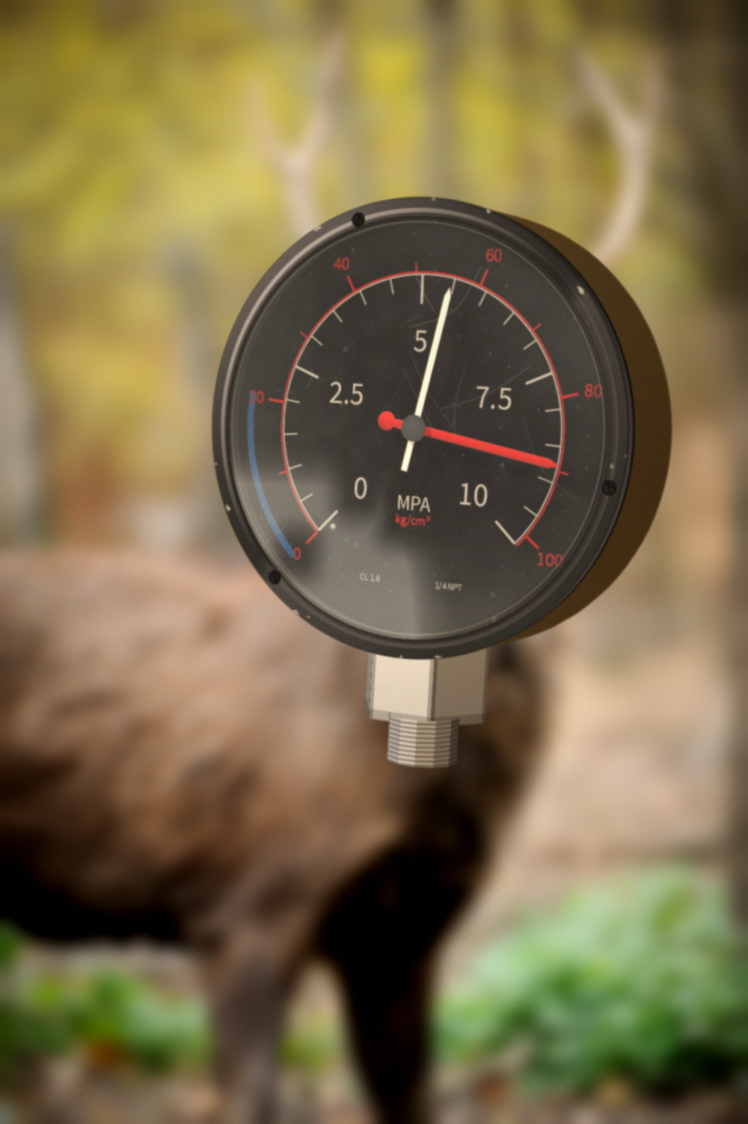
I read 8.75 MPa
